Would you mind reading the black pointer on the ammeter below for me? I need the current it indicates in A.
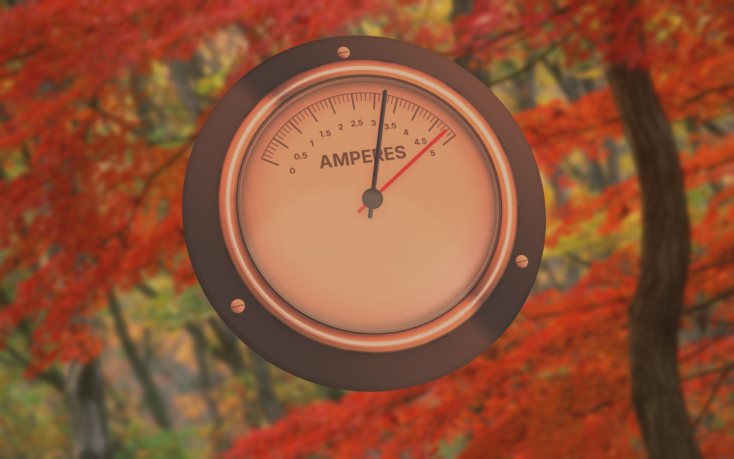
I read 3.2 A
